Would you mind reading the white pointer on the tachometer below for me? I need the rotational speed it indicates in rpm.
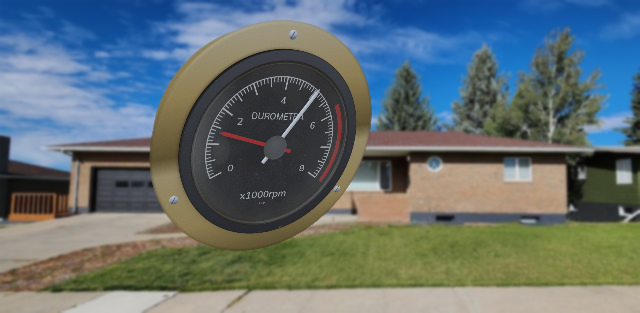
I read 5000 rpm
